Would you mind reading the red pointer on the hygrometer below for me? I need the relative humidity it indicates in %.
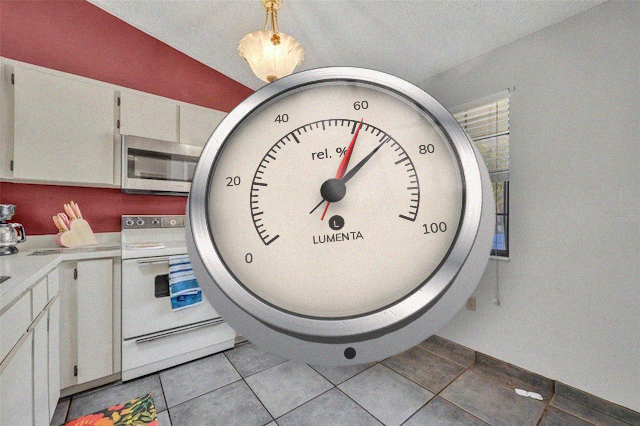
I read 62 %
